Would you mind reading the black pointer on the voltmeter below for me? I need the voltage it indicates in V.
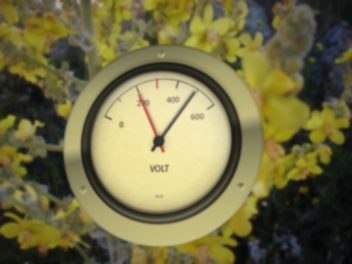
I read 500 V
